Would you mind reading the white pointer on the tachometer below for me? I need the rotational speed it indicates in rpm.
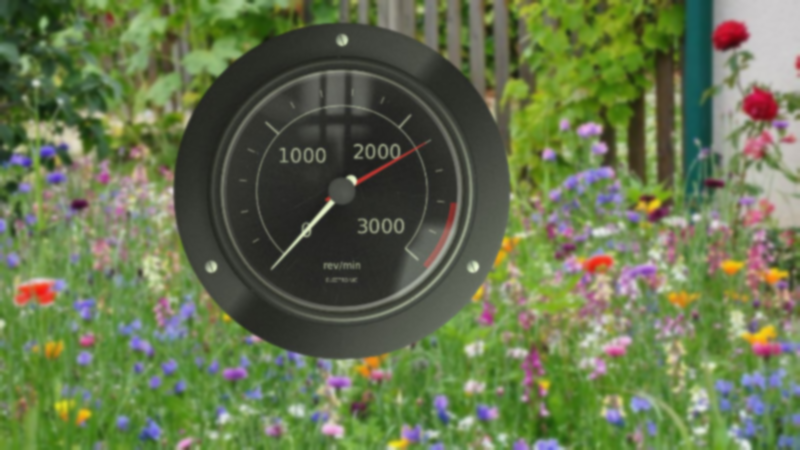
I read 0 rpm
